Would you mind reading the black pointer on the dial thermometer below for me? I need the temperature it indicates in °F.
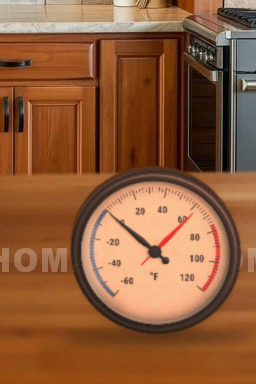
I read 0 °F
